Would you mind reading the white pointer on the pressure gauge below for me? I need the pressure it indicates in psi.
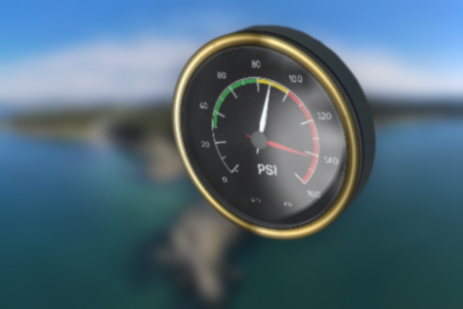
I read 90 psi
